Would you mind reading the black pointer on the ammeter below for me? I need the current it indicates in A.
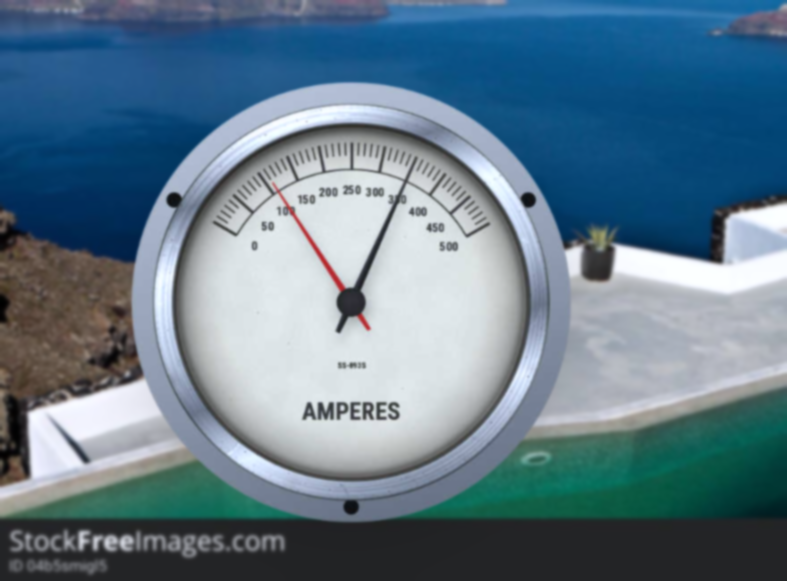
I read 350 A
